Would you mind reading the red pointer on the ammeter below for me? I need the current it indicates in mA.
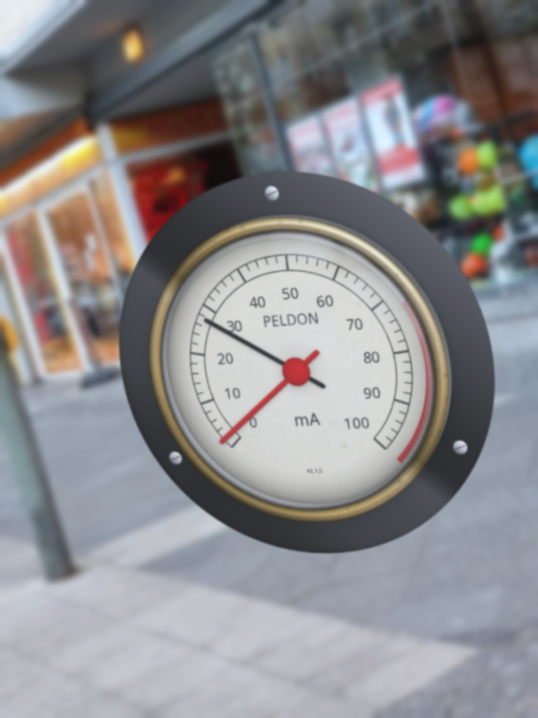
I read 2 mA
